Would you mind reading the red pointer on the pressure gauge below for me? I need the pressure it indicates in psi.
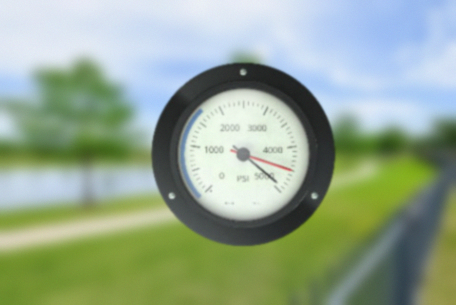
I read 4500 psi
